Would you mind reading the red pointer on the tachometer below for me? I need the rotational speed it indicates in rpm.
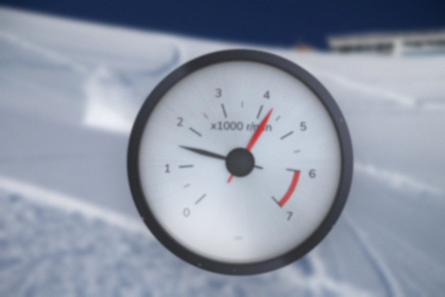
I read 4250 rpm
